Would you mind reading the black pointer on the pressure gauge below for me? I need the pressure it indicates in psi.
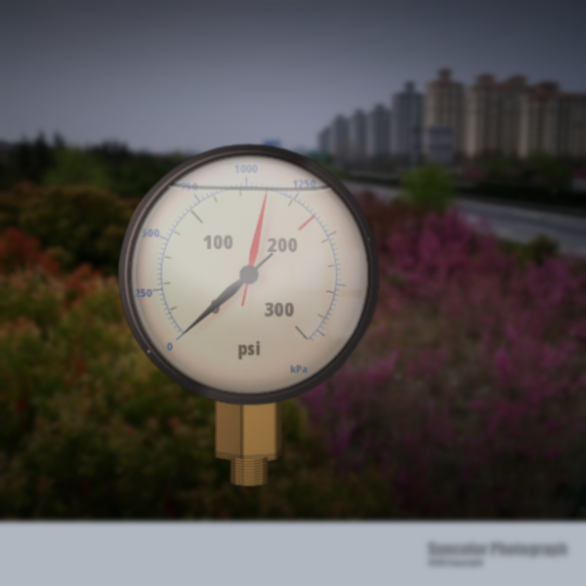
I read 0 psi
